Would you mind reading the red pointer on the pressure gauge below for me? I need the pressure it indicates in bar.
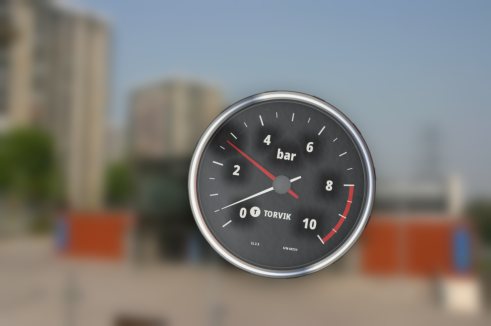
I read 2.75 bar
